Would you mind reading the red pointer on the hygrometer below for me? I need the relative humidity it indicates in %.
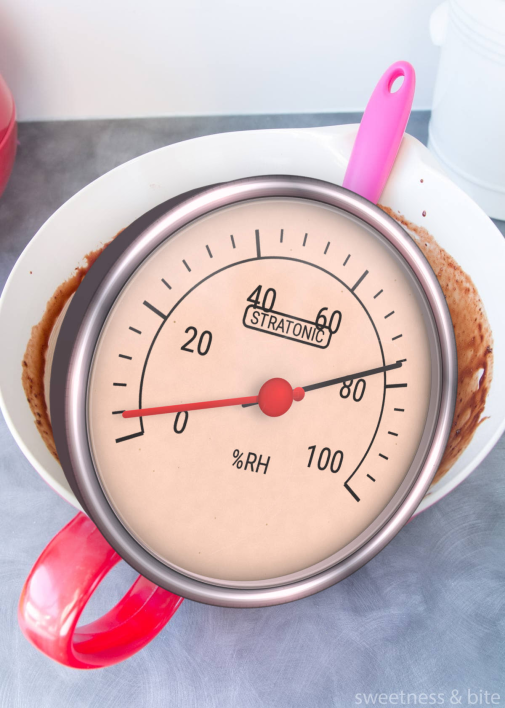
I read 4 %
